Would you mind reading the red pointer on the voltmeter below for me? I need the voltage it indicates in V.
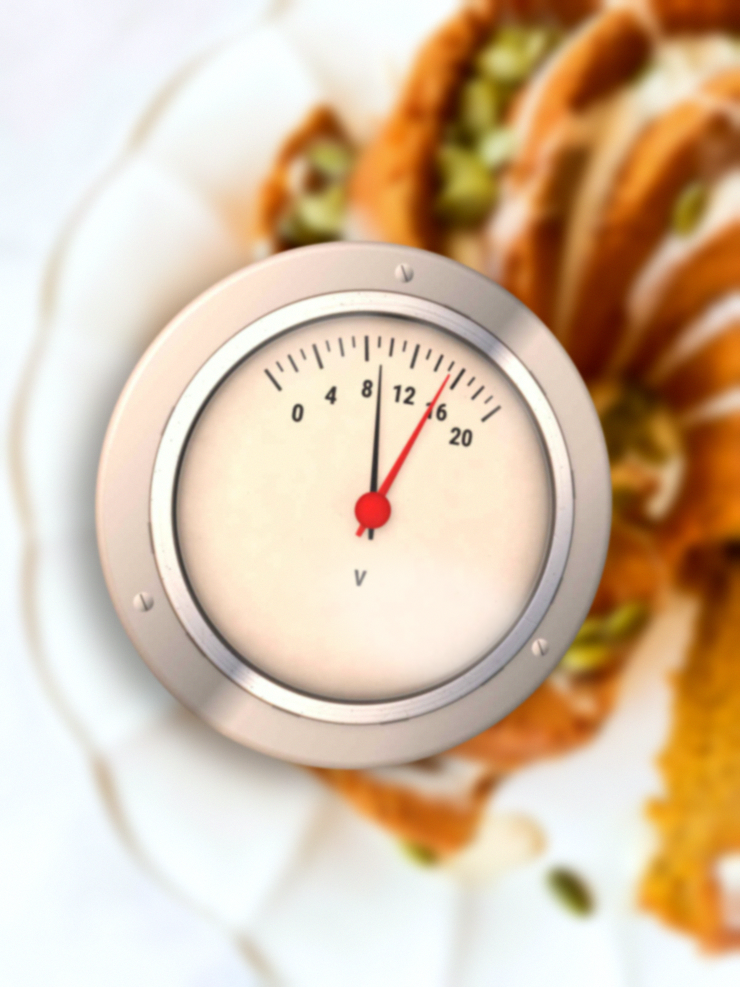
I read 15 V
